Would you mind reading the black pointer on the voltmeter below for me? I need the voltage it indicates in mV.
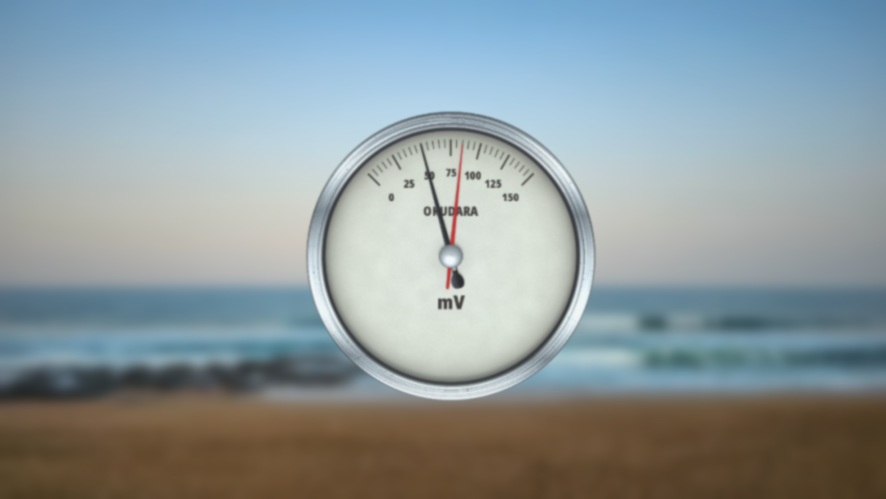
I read 50 mV
